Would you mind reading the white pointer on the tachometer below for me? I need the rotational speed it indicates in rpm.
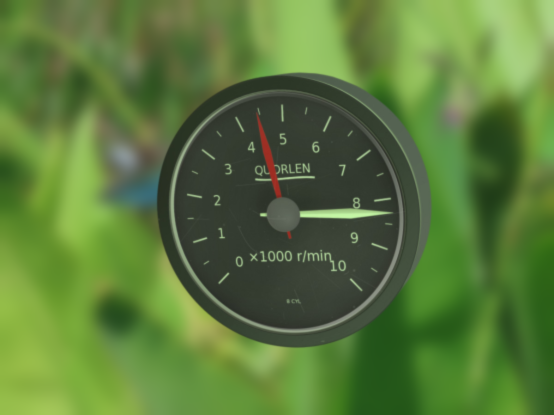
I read 8250 rpm
